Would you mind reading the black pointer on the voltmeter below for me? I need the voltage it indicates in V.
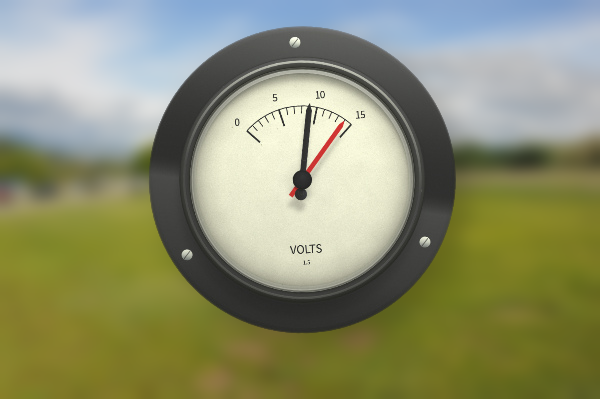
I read 9 V
